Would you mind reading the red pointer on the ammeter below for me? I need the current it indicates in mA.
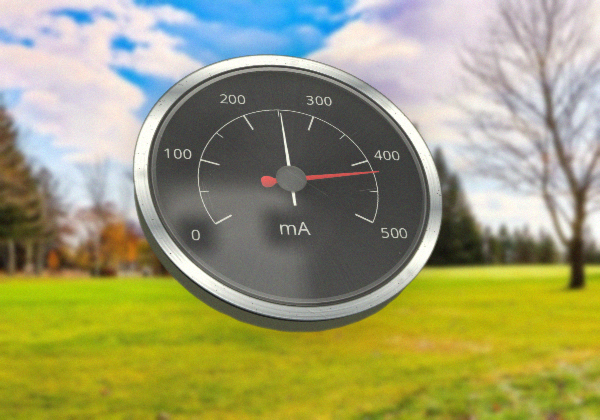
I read 425 mA
